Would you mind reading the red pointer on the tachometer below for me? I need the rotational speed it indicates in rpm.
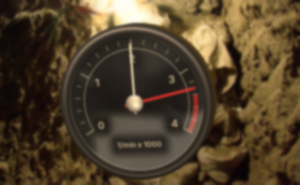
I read 3300 rpm
